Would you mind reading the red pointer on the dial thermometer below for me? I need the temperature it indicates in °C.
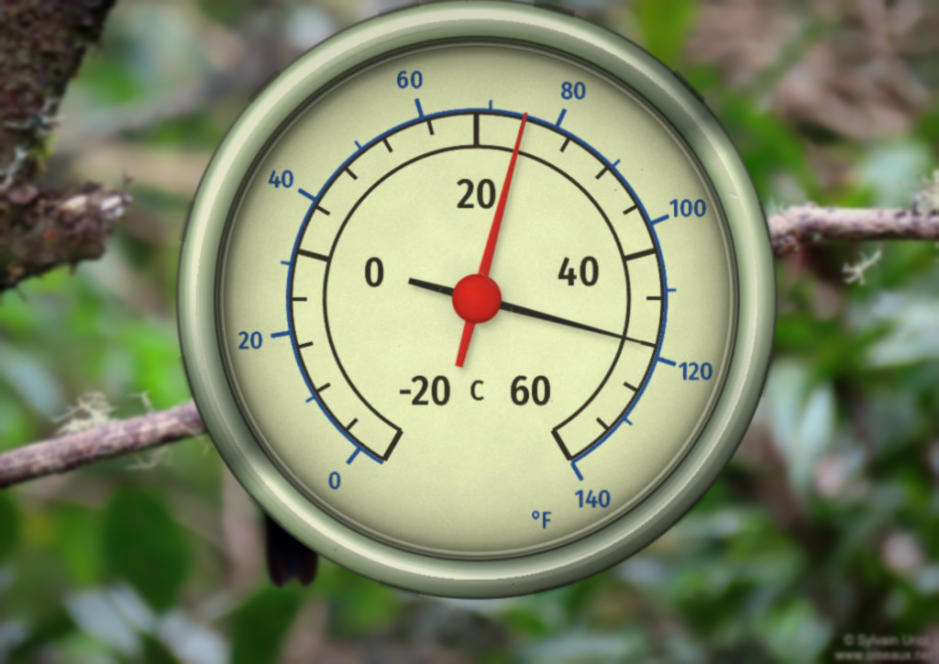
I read 24 °C
